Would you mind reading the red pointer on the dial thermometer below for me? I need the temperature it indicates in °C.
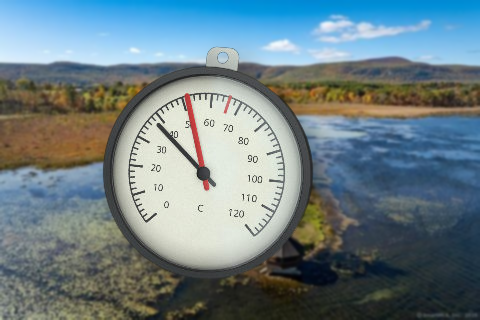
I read 52 °C
